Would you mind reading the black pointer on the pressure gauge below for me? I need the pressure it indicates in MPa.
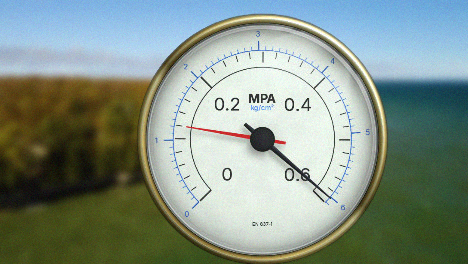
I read 0.59 MPa
